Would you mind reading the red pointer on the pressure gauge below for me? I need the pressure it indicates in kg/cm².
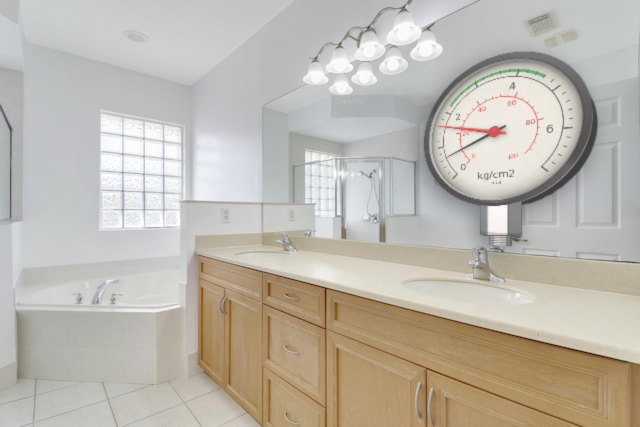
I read 1.6 kg/cm²
